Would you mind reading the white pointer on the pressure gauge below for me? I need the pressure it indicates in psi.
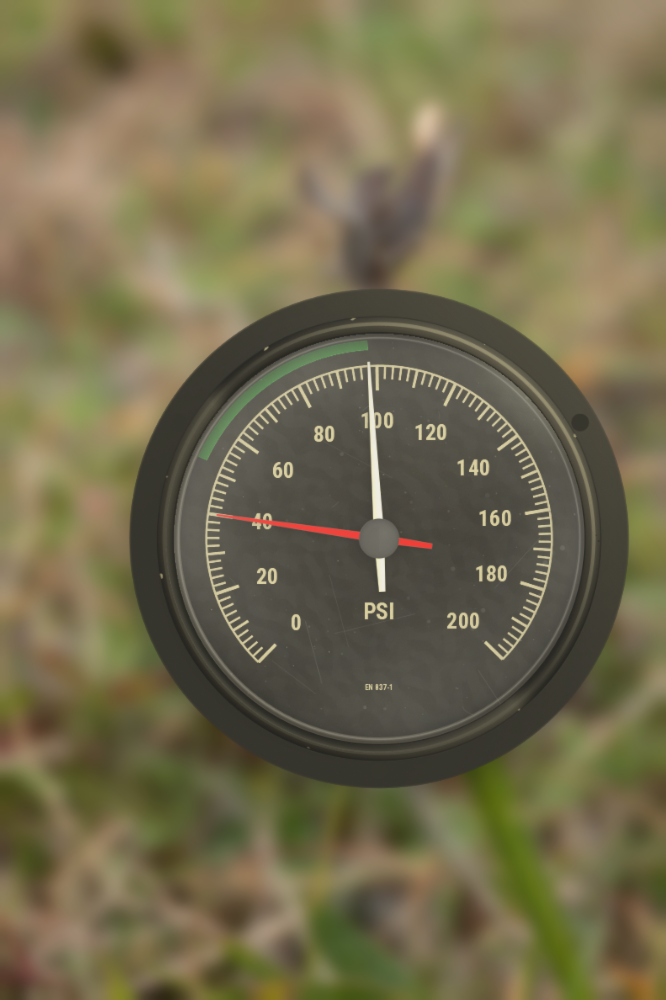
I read 98 psi
